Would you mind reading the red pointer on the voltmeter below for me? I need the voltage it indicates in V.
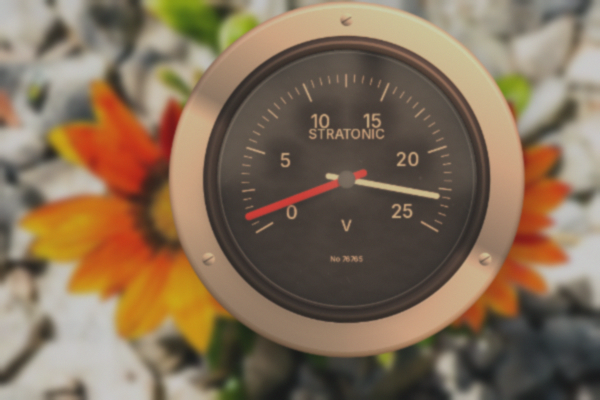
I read 1 V
